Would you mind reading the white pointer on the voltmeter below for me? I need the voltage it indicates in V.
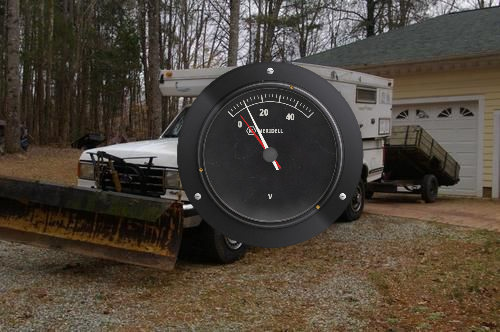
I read 10 V
